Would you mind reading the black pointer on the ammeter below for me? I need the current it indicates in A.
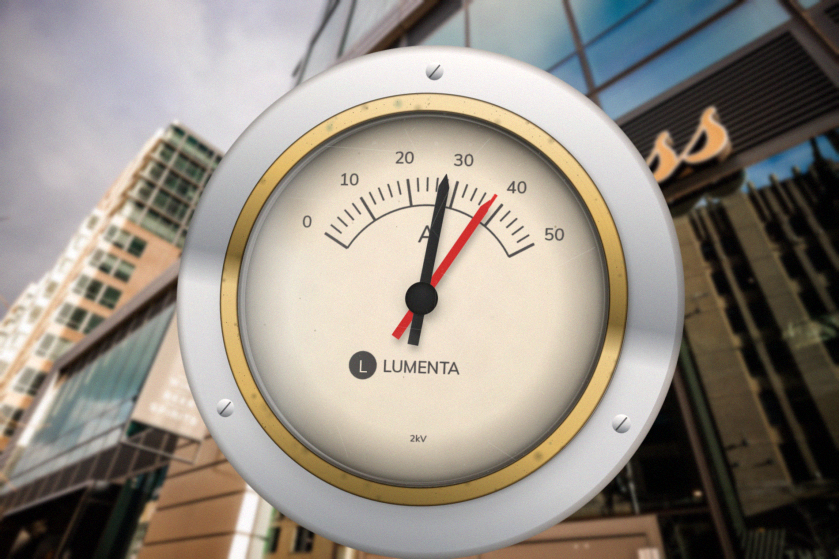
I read 28 A
